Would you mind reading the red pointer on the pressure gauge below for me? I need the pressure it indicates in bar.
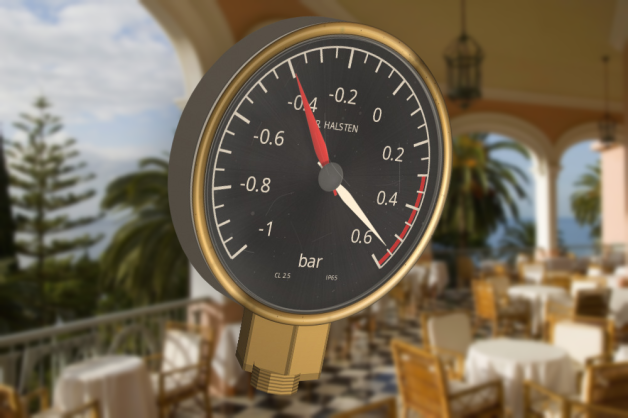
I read -0.4 bar
